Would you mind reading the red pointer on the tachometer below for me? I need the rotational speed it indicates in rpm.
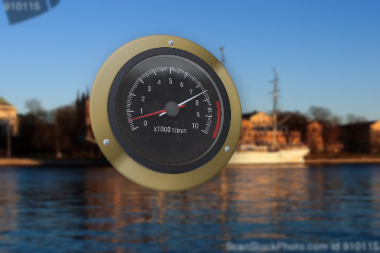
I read 500 rpm
